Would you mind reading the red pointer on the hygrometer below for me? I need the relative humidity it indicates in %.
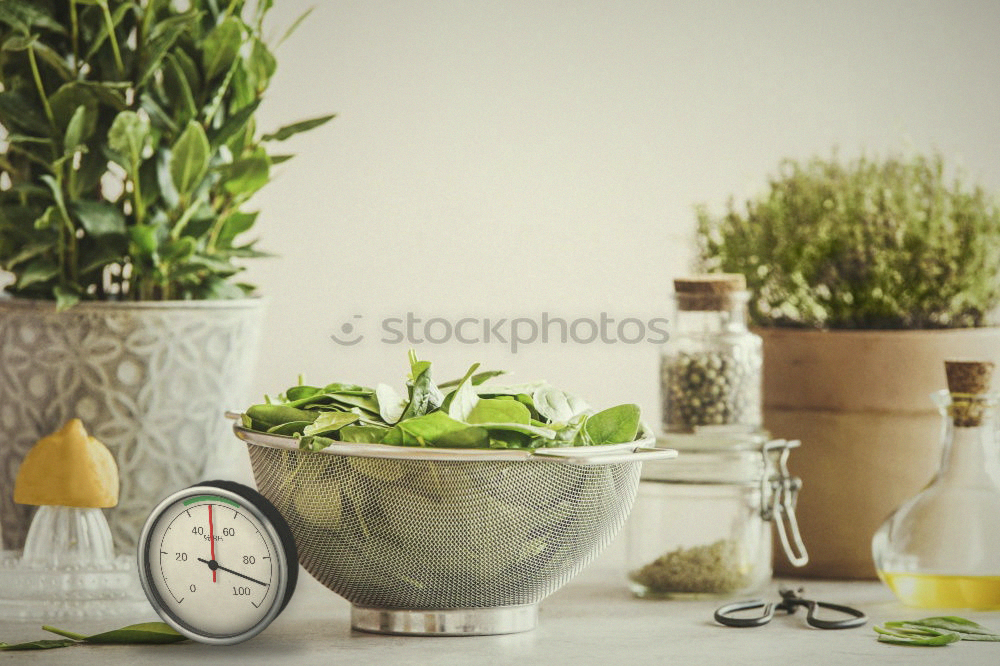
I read 50 %
